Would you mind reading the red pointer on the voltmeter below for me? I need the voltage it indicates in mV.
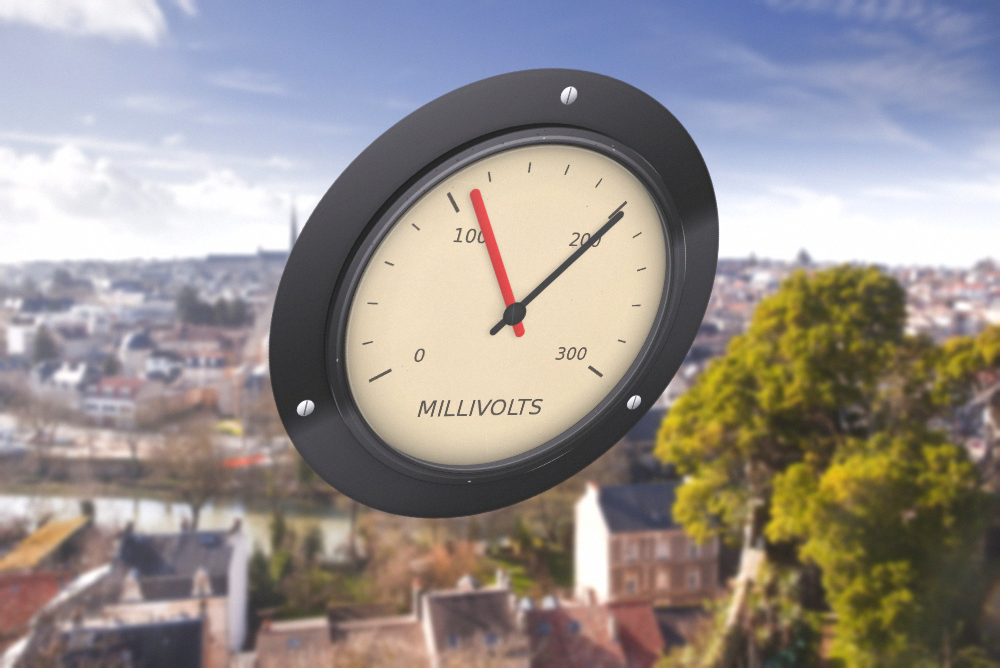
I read 110 mV
